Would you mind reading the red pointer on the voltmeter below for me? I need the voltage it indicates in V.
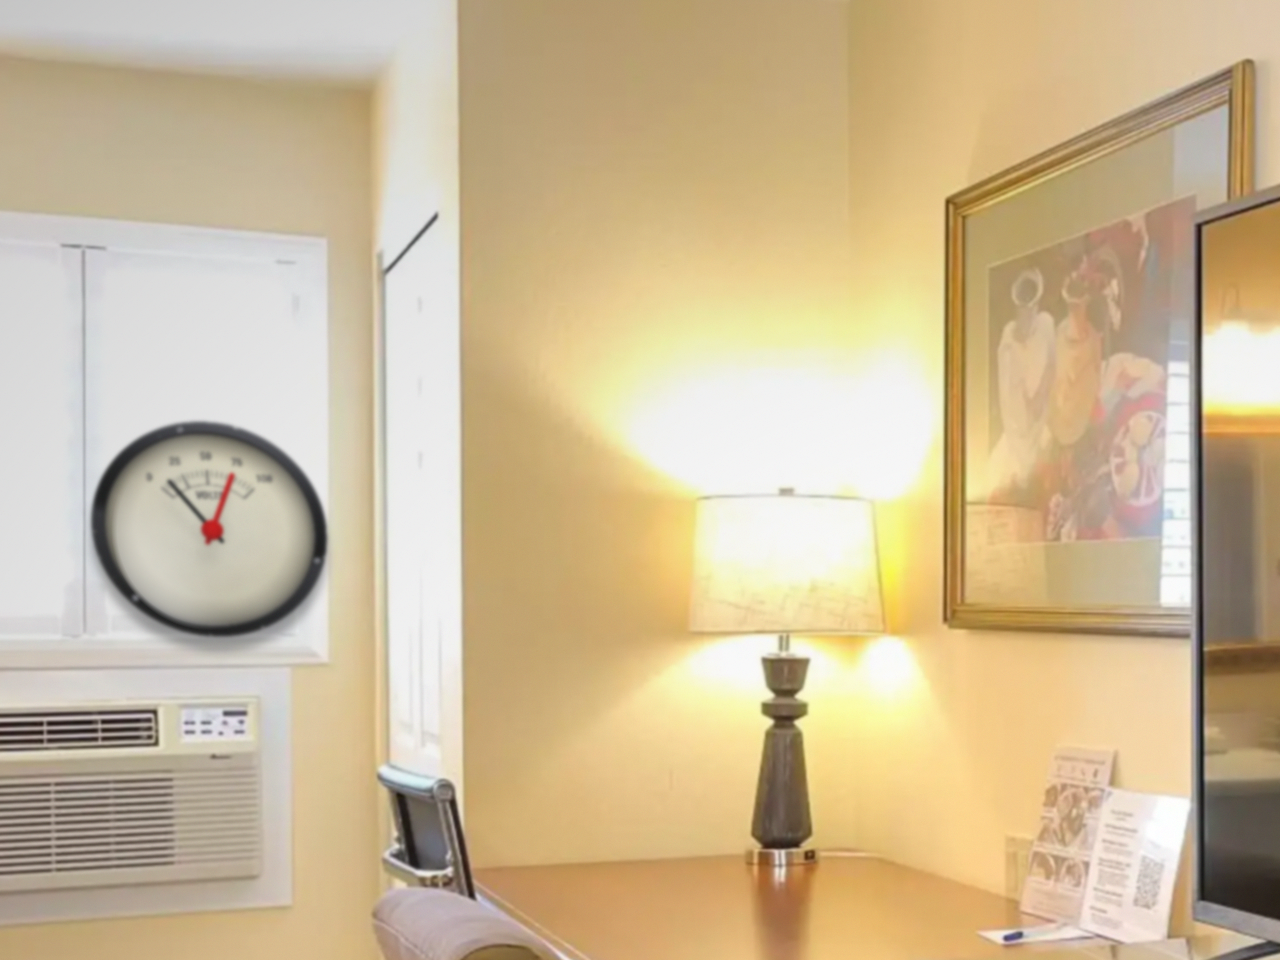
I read 75 V
